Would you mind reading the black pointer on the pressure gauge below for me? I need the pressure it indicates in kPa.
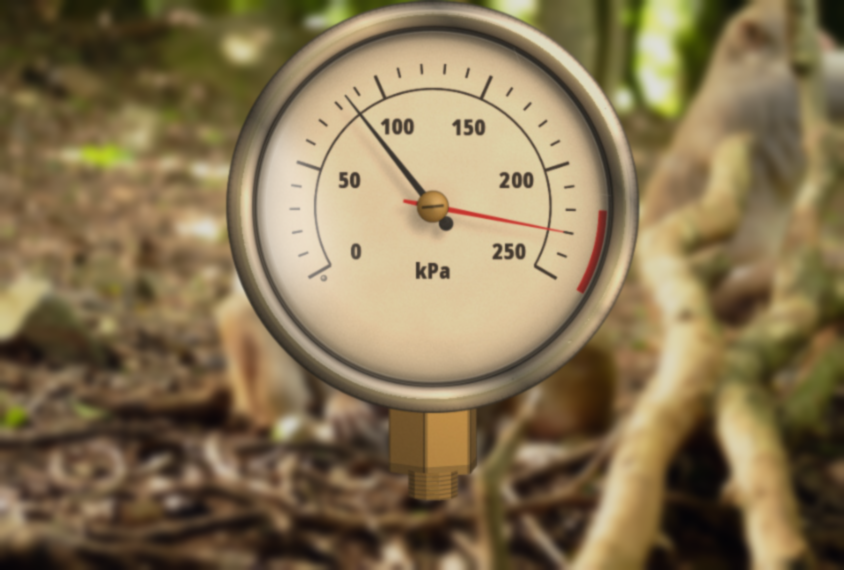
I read 85 kPa
